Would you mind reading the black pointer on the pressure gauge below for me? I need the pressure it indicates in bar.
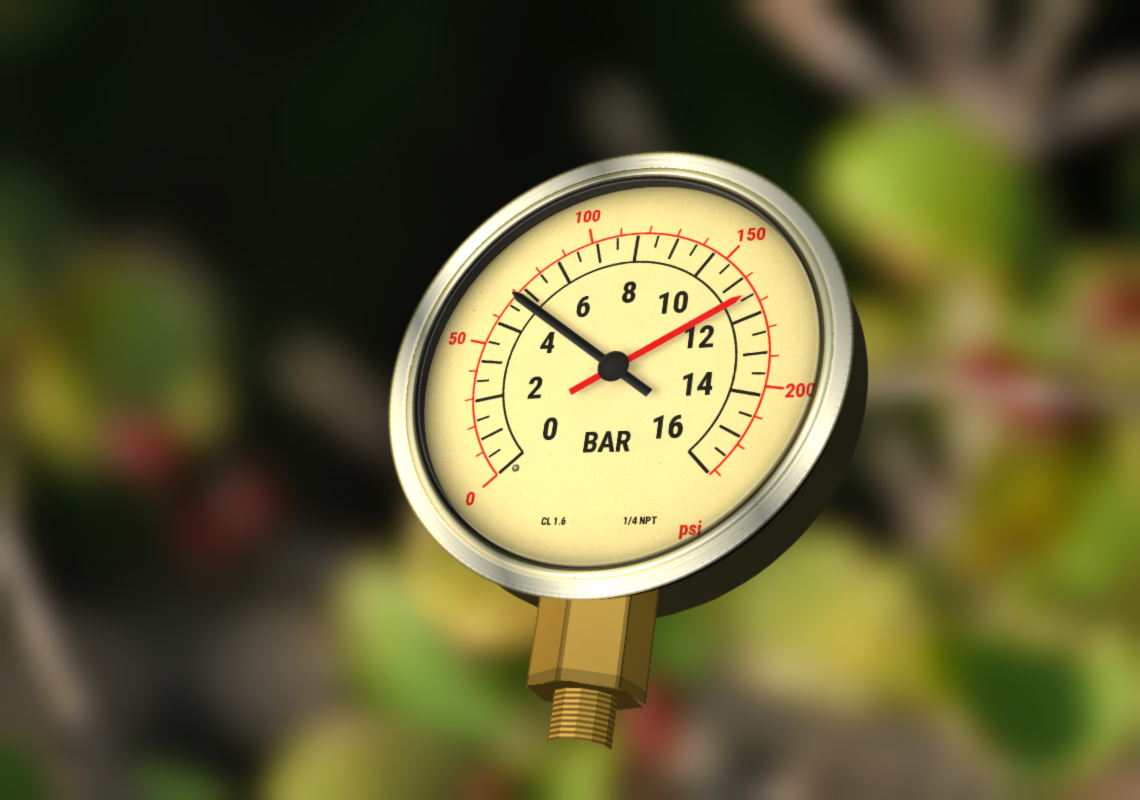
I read 4.75 bar
